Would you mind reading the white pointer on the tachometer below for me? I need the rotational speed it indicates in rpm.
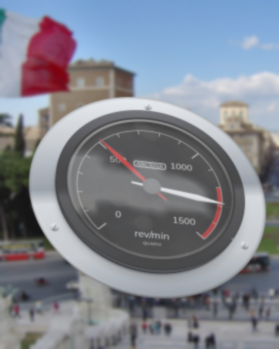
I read 1300 rpm
